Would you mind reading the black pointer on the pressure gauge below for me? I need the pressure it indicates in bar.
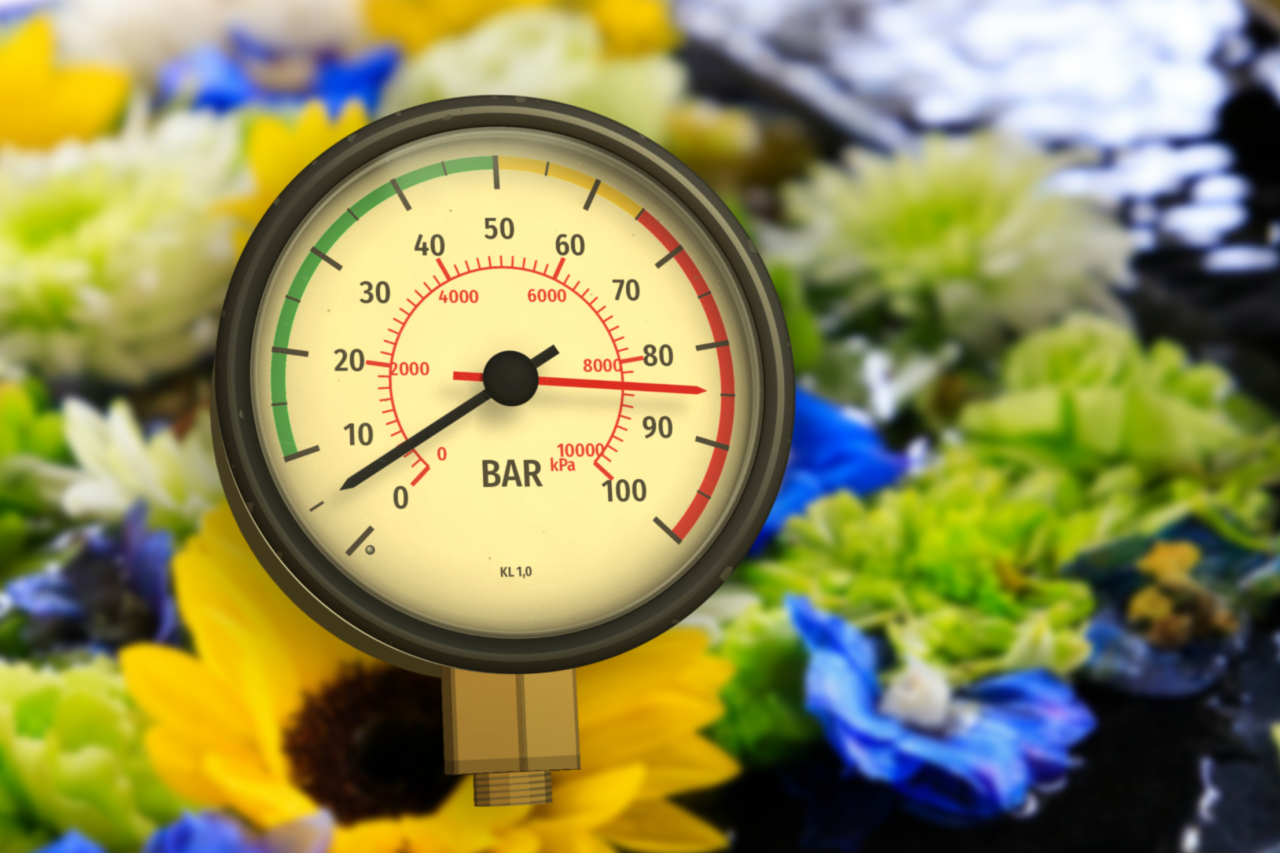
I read 5 bar
